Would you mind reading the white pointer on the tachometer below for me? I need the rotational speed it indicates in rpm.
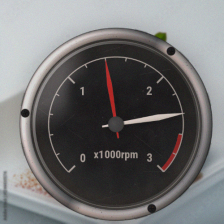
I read 2400 rpm
